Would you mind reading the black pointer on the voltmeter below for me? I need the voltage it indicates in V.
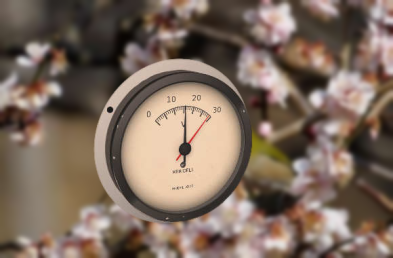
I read 15 V
